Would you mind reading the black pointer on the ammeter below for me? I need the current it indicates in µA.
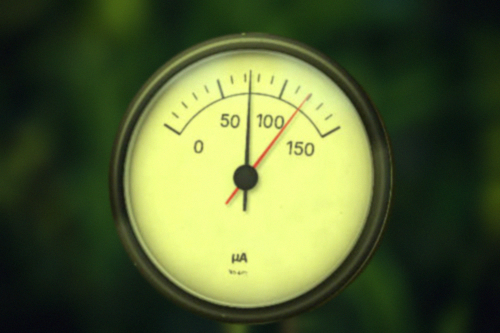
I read 75 µA
